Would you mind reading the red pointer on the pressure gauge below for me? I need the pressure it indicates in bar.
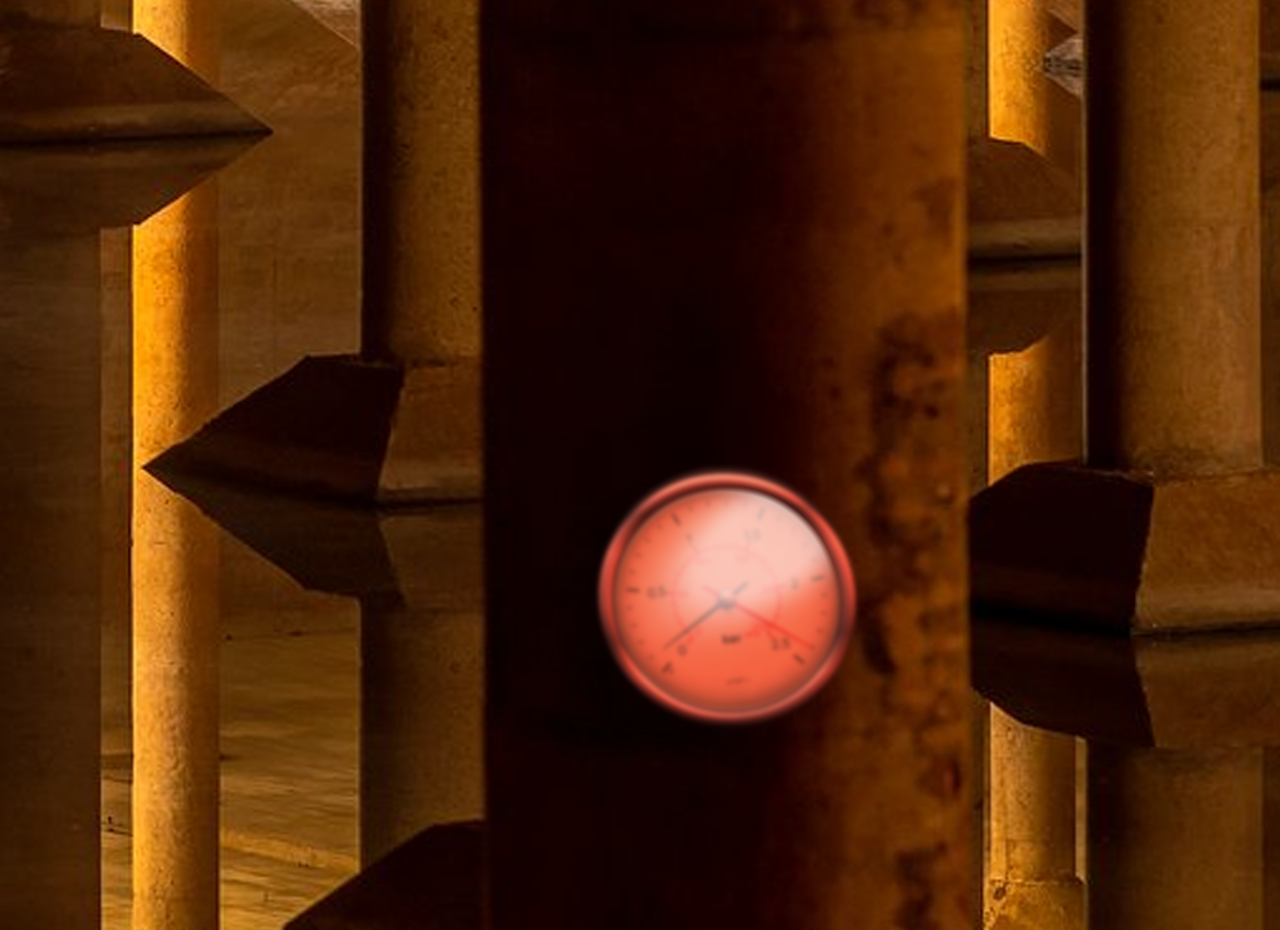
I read 2.4 bar
